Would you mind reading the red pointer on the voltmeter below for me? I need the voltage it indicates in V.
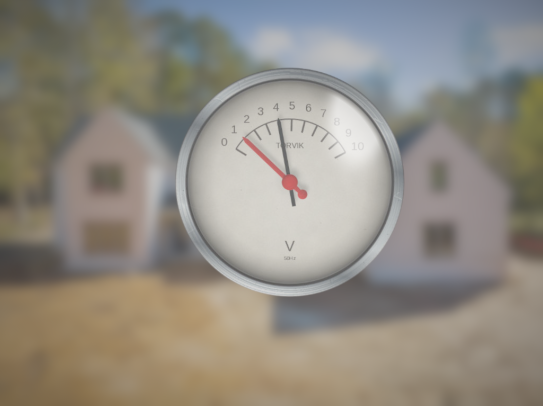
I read 1 V
